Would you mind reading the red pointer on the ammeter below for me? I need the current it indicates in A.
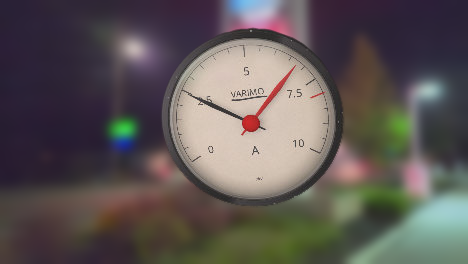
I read 6.75 A
